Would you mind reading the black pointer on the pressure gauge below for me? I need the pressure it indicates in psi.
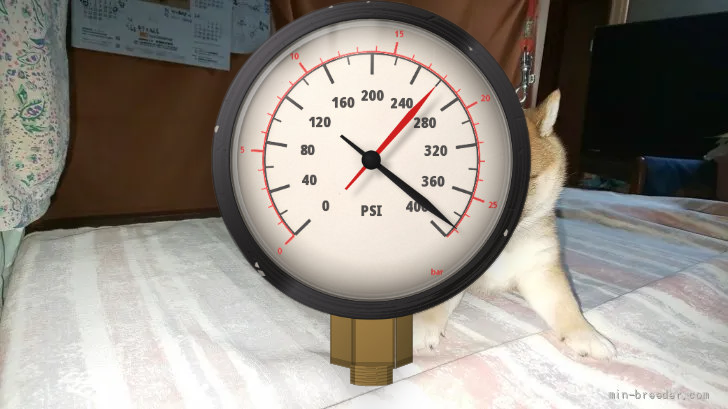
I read 390 psi
